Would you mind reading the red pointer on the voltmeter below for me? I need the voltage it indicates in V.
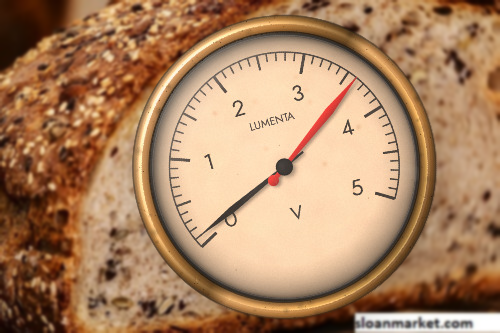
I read 3.6 V
